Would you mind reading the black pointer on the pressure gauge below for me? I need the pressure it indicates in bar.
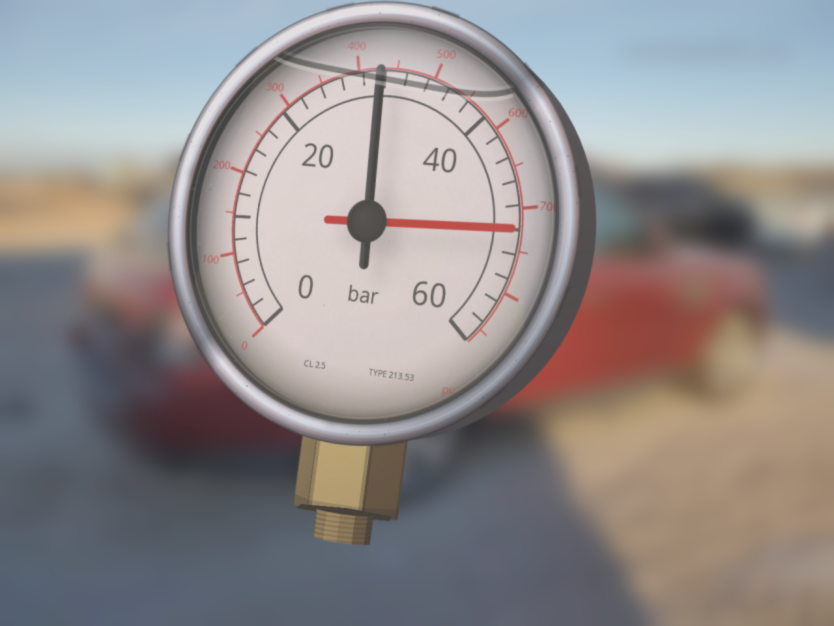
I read 30 bar
